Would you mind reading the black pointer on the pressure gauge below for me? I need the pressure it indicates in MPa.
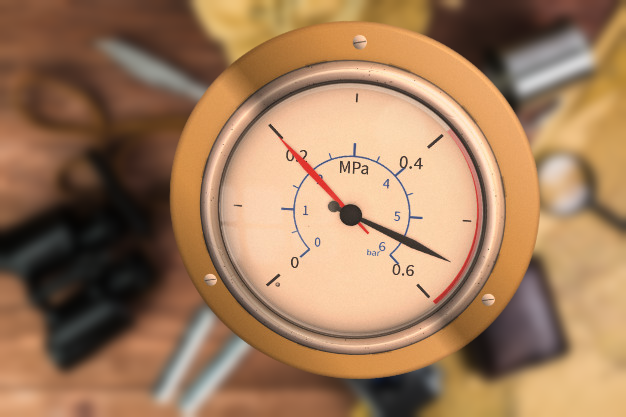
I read 0.55 MPa
